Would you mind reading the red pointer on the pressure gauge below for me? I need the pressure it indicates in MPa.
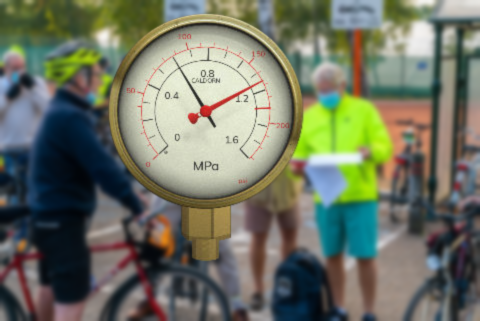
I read 1.15 MPa
